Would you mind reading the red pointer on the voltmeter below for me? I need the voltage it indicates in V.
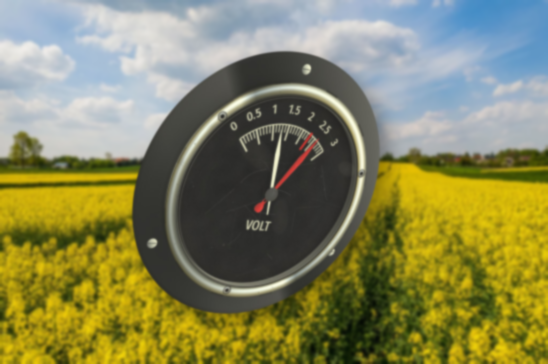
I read 2.5 V
